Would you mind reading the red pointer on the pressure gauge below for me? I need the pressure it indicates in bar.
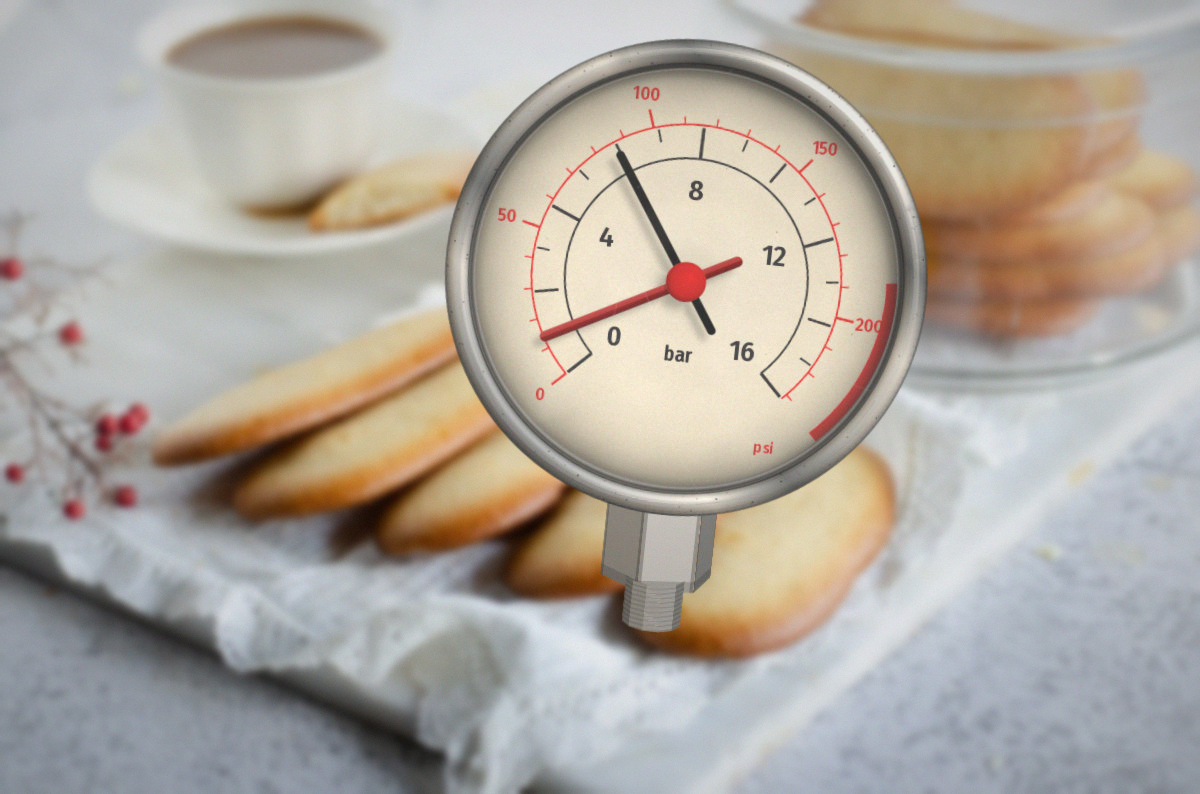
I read 1 bar
